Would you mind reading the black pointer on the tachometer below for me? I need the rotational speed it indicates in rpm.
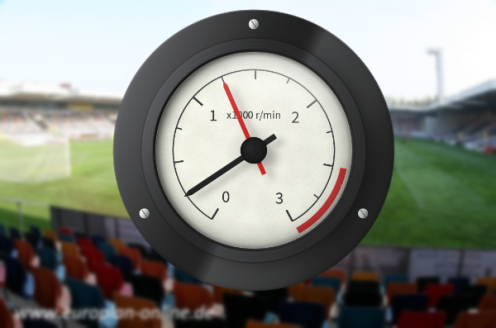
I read 250 rpm
